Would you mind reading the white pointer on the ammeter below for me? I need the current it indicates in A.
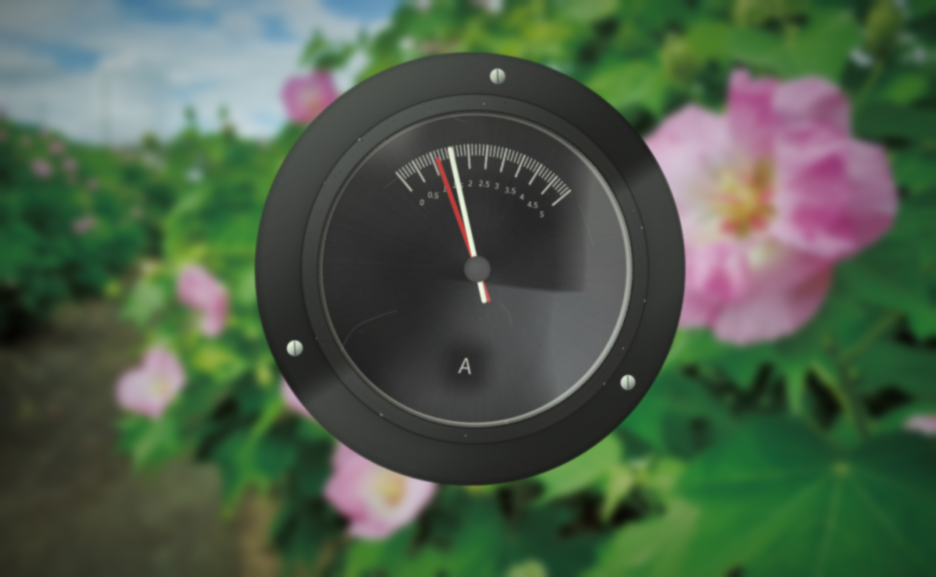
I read 1.5 A
